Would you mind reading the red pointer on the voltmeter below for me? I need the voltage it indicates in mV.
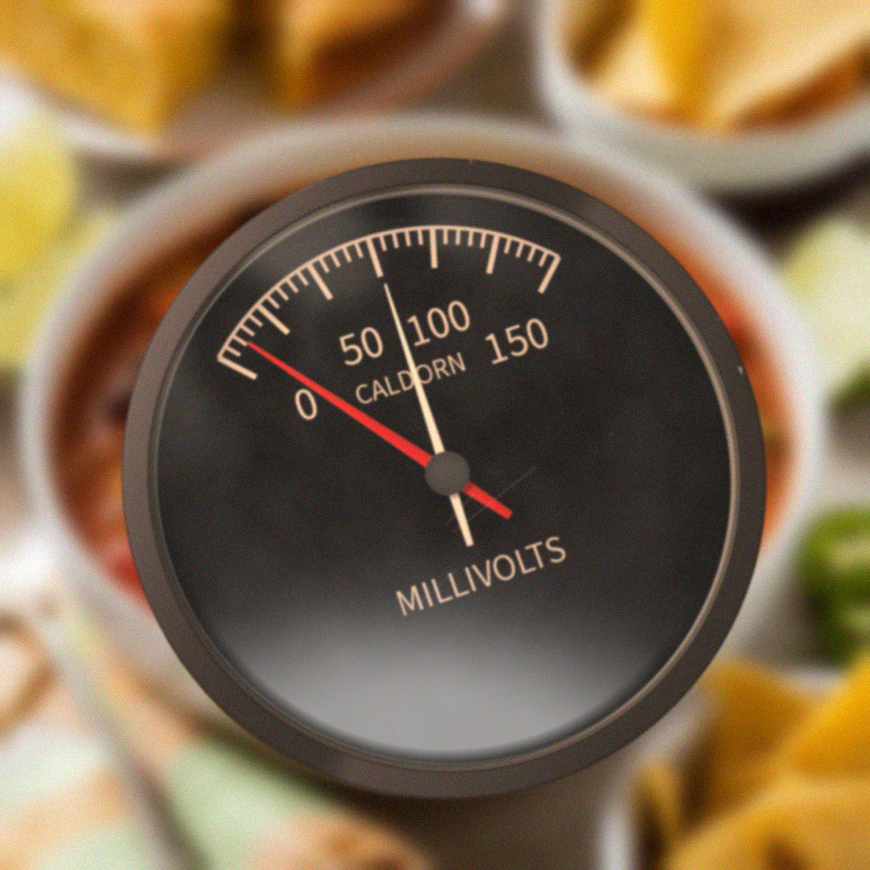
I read 10 mV
